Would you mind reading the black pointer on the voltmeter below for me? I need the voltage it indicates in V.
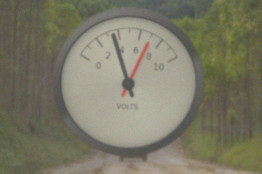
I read 3.5 V
